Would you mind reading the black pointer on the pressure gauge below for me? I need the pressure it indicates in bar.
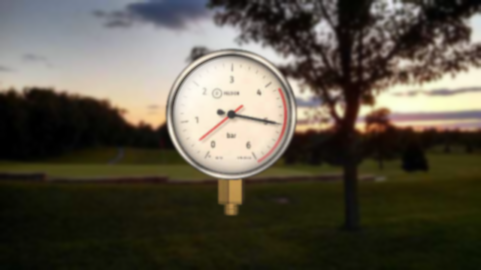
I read 5 bar
